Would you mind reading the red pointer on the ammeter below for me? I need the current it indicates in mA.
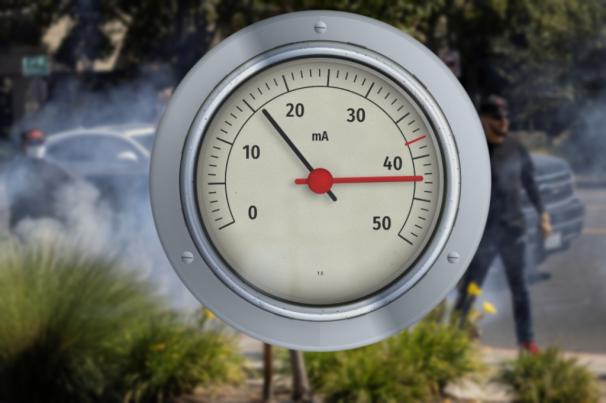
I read 42.5 mA
